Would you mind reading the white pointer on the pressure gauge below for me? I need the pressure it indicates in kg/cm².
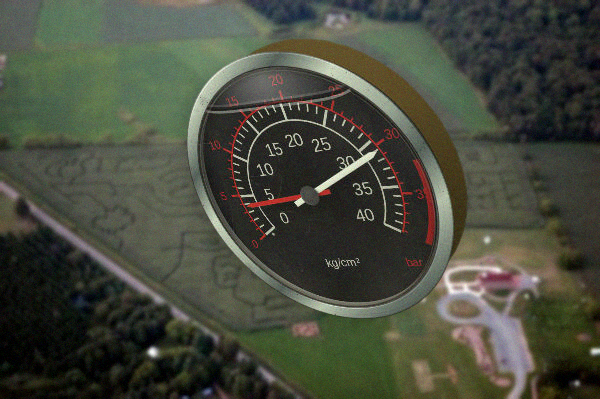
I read 31 kg/cm²
